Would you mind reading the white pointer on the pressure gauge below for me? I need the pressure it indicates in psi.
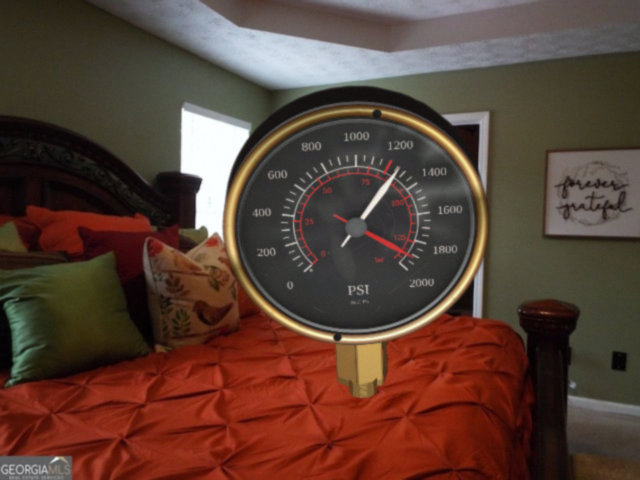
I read 1250 psi
